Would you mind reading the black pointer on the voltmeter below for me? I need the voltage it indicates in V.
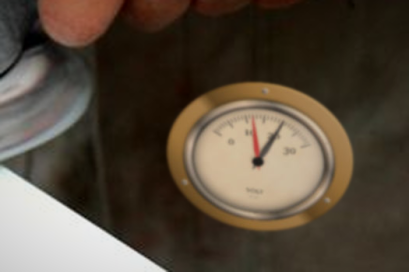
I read 20 V
